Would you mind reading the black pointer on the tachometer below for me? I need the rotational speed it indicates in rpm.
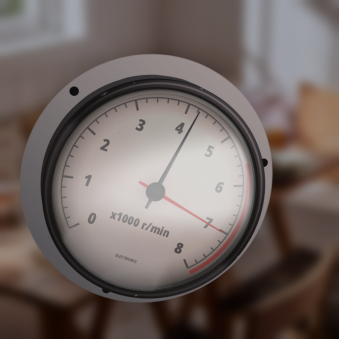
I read 4200 rpm
